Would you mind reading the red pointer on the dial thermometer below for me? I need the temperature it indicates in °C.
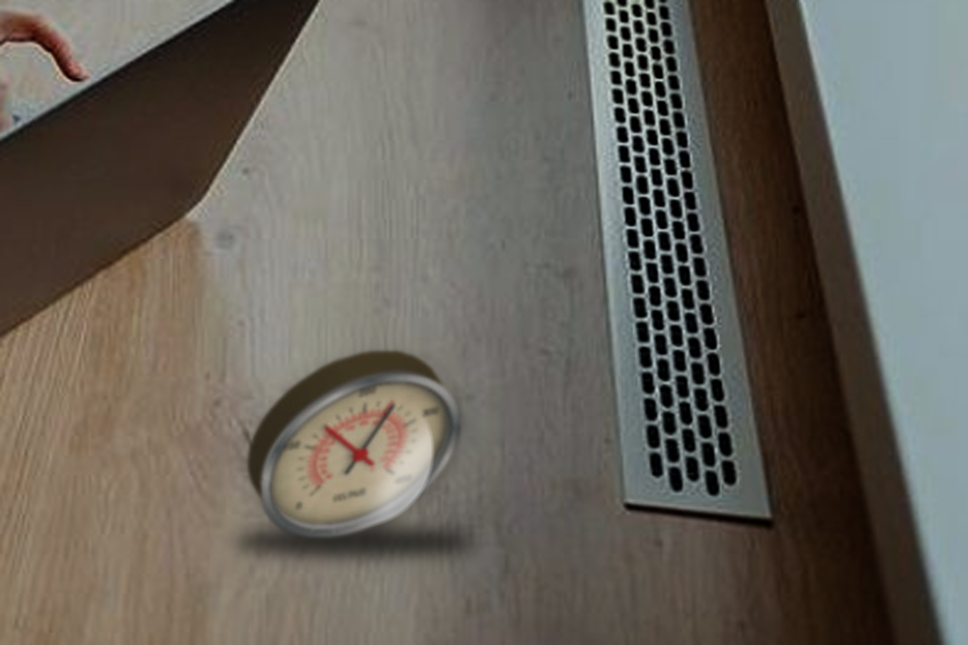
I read 140 °C
